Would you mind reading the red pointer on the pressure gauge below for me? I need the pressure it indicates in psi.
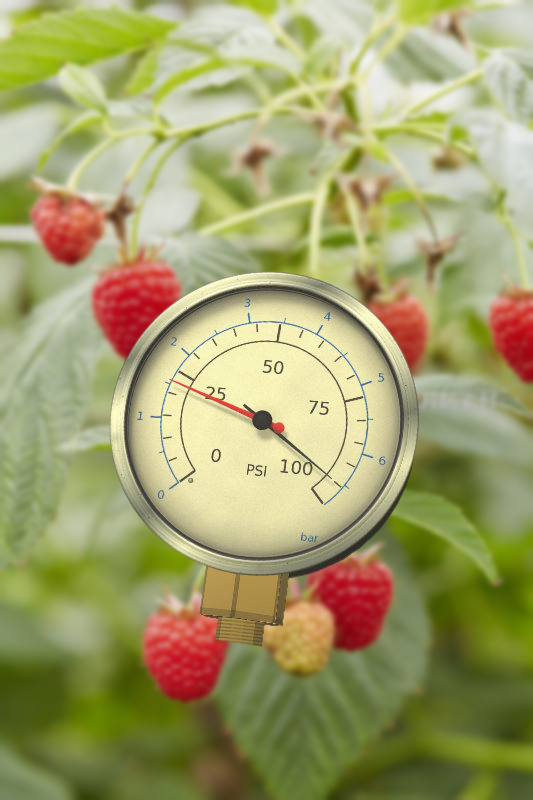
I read 22.5 psi
